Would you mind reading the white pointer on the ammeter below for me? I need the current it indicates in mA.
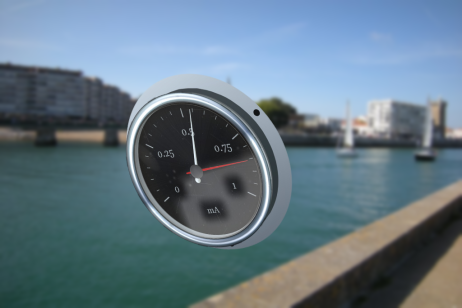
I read 0.55 mA
